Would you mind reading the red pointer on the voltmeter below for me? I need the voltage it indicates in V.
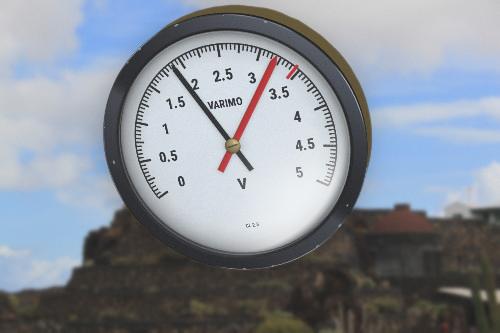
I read 3.2 V
